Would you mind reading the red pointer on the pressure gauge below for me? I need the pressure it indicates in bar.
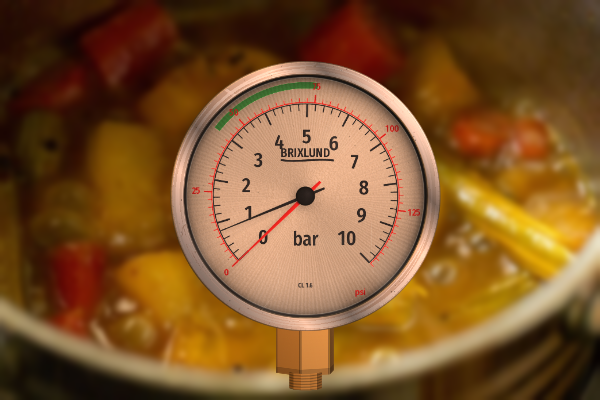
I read 0 bar
